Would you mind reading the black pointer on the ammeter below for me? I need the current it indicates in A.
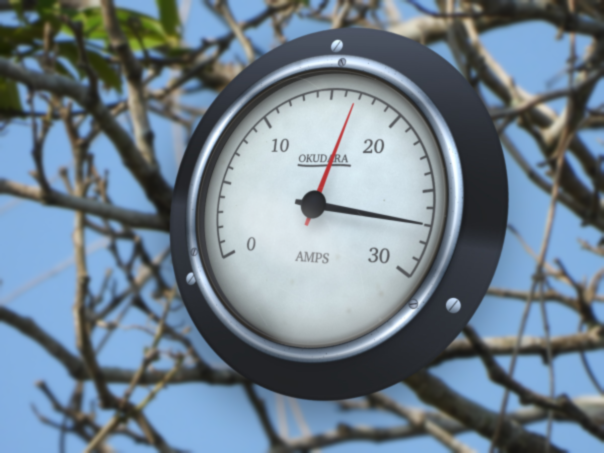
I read 27 A
